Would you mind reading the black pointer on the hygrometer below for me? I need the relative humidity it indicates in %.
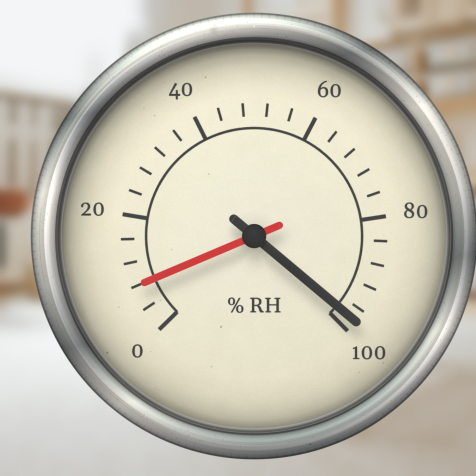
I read 98 %
